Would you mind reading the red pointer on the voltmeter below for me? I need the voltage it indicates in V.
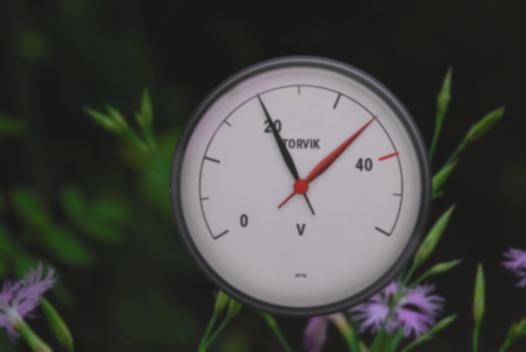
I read 35 V
